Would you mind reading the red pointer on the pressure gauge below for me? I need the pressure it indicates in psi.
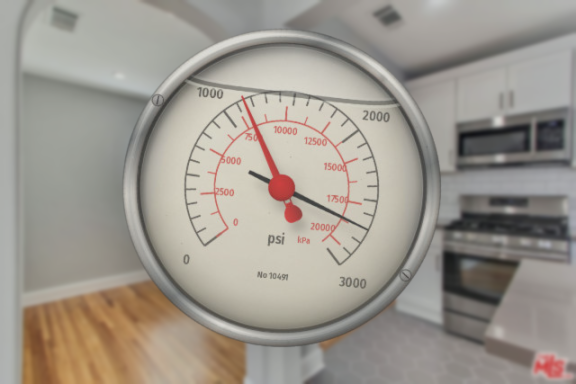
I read 1150 psi
